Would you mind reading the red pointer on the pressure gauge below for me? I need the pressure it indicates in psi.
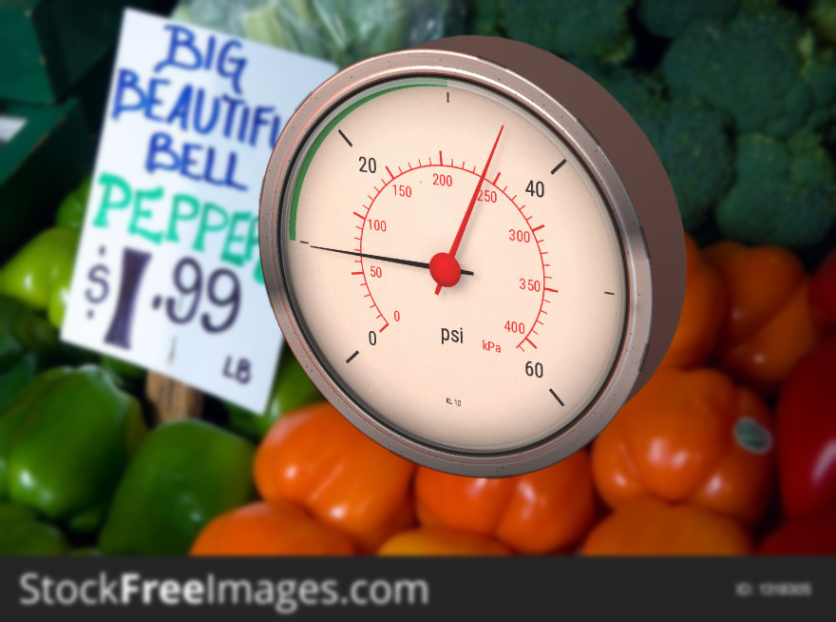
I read 35 psi
